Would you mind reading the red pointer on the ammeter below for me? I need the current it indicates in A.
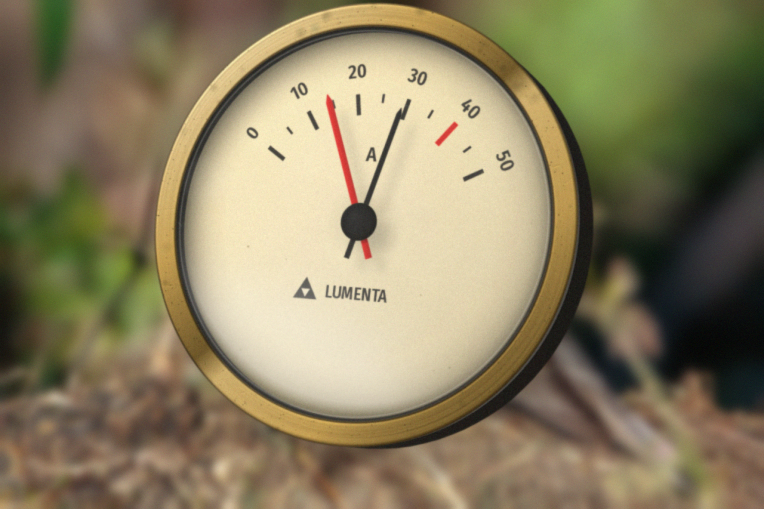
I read 15 A
